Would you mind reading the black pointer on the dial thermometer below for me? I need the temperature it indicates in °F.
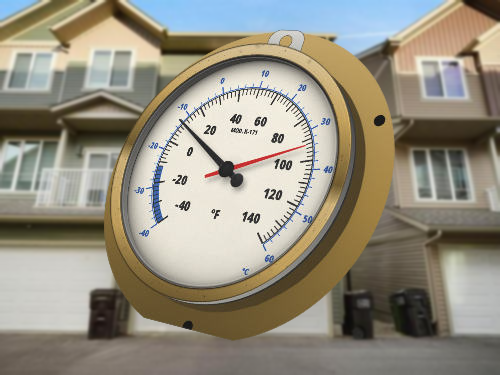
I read 10 °F
